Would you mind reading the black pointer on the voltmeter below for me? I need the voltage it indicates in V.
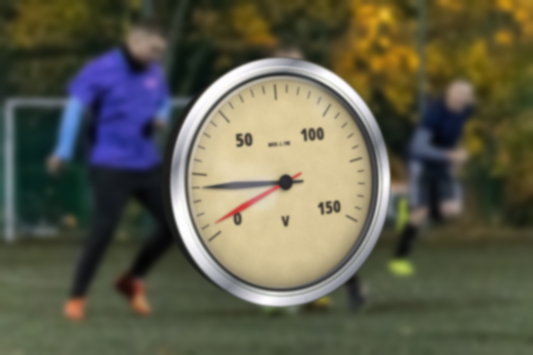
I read 20 V
